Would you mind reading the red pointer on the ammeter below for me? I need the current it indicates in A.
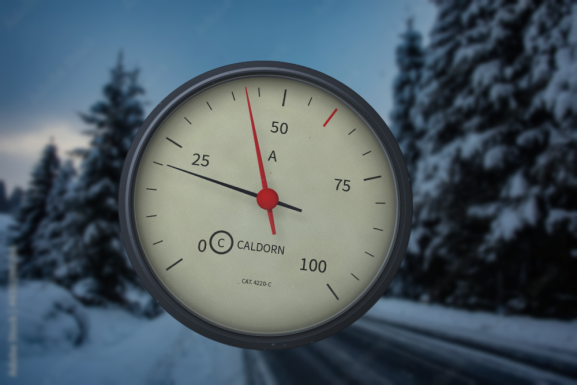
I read 42.5 A
